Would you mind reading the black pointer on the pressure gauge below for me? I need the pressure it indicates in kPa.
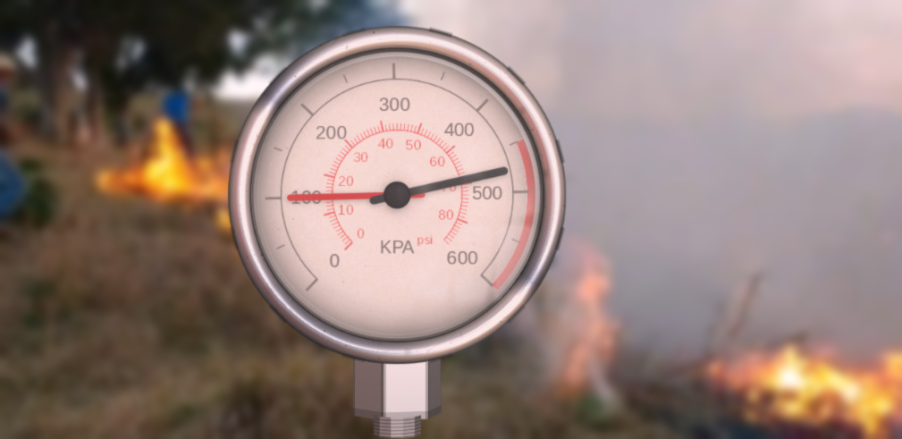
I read 475 kPa
